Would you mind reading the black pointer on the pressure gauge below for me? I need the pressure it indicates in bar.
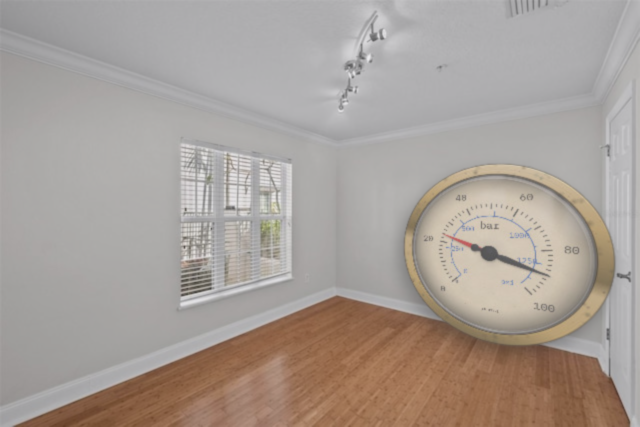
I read 90 bar
